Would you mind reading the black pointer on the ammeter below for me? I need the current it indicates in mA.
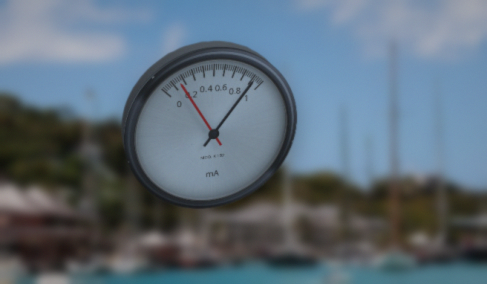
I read 0.9 mA
